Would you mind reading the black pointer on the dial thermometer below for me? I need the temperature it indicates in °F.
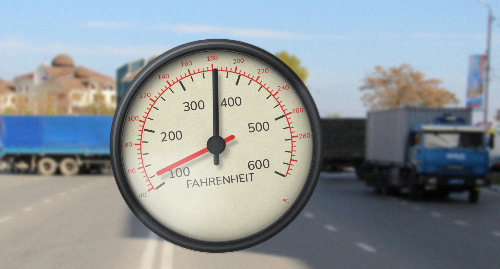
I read 360 °F
